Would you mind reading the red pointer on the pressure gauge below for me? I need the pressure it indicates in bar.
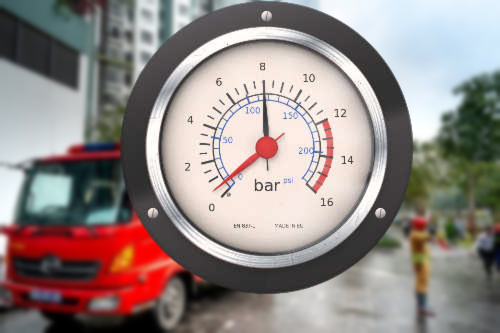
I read 0.5 bar
